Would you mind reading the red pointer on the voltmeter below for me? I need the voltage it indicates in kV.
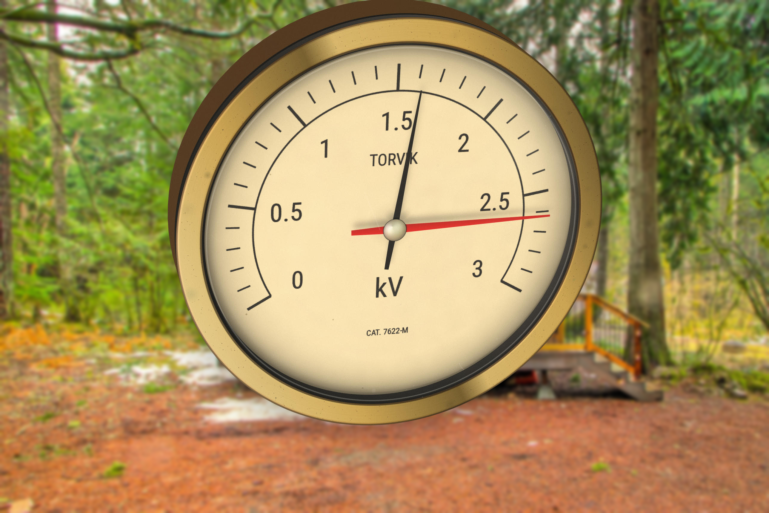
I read 2.6 kV
